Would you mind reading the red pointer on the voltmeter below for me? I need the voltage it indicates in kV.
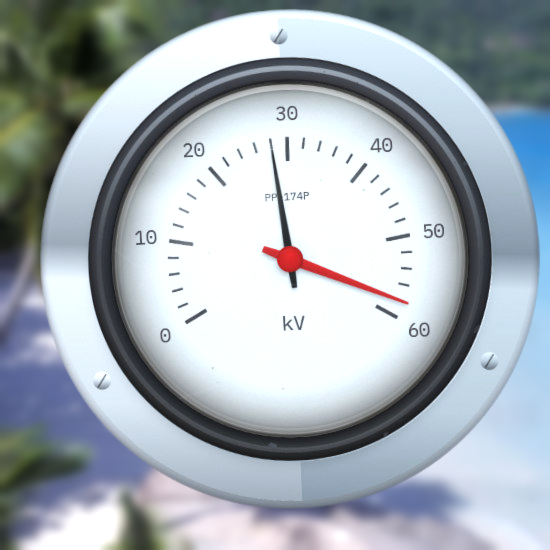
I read 58 kV
